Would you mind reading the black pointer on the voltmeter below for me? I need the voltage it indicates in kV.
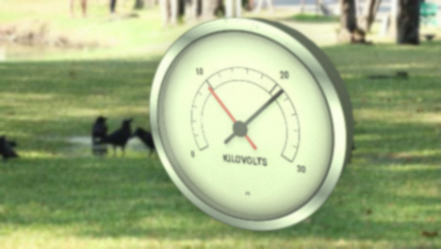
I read 21 kV
